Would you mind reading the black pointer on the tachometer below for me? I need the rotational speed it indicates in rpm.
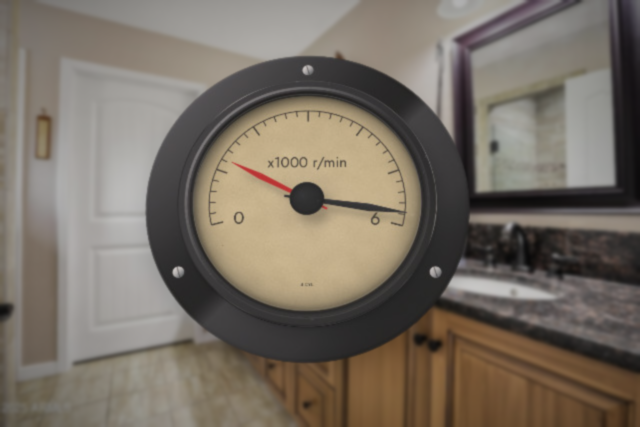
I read 5800 rpm
